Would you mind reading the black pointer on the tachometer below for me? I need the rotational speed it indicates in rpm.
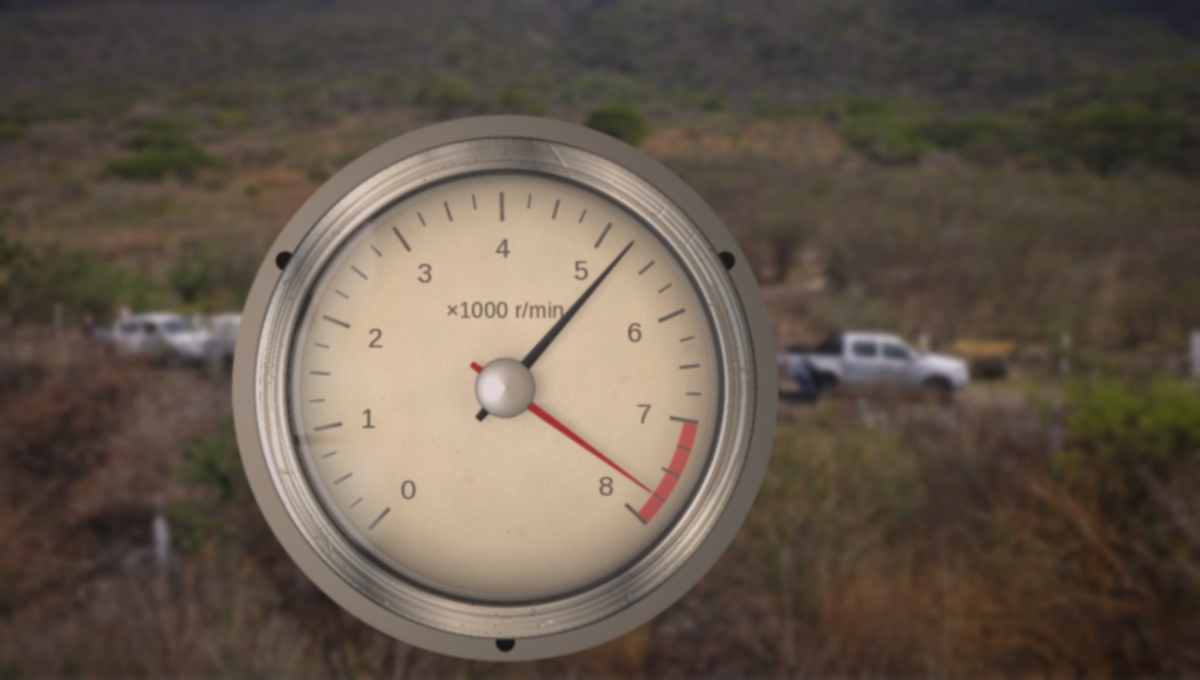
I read 5250 rpm
